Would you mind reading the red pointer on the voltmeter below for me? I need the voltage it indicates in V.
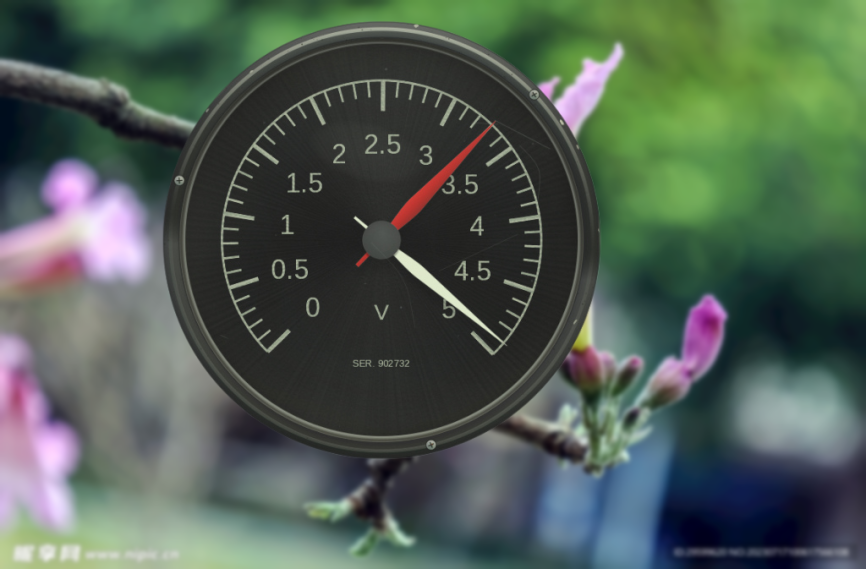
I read 3.3 V
